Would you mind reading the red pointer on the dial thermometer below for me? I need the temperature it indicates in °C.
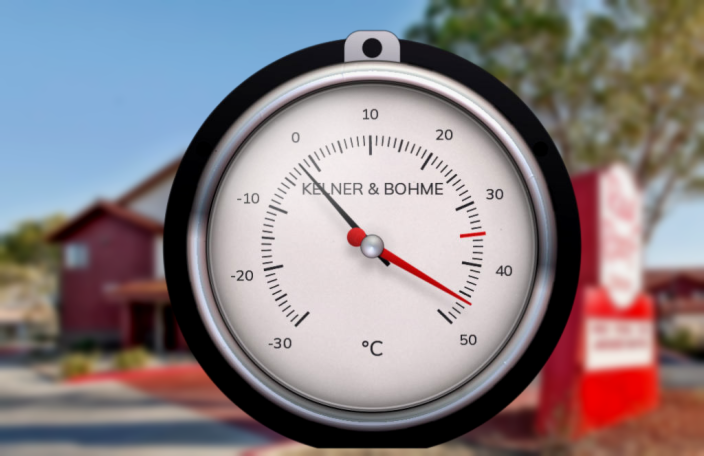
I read 46 °C
